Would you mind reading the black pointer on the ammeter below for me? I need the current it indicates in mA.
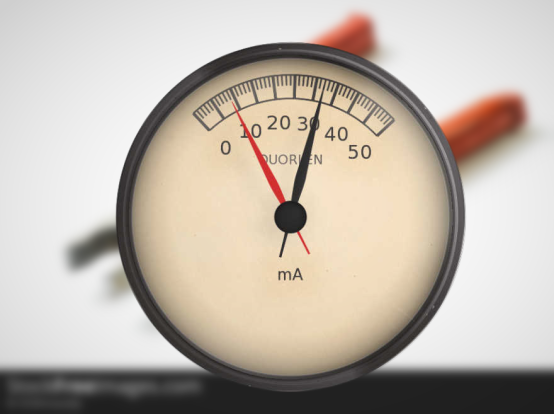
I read 32 mA
